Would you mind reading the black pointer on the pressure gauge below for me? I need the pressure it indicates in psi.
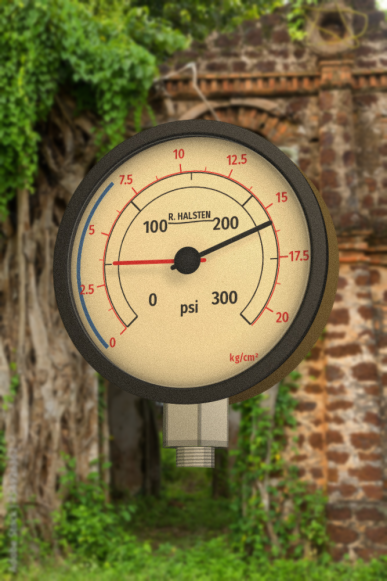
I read 225 psi
